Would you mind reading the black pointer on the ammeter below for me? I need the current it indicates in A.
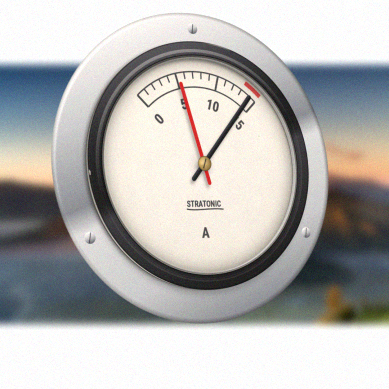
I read 14 A
